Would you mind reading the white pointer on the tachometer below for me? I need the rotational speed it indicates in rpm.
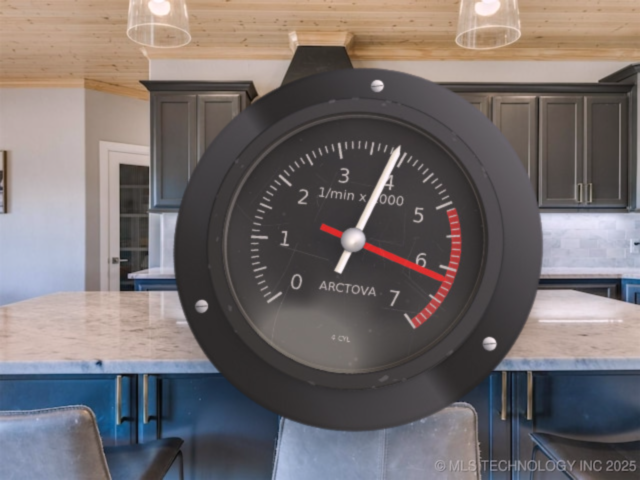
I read 3900 rpm
